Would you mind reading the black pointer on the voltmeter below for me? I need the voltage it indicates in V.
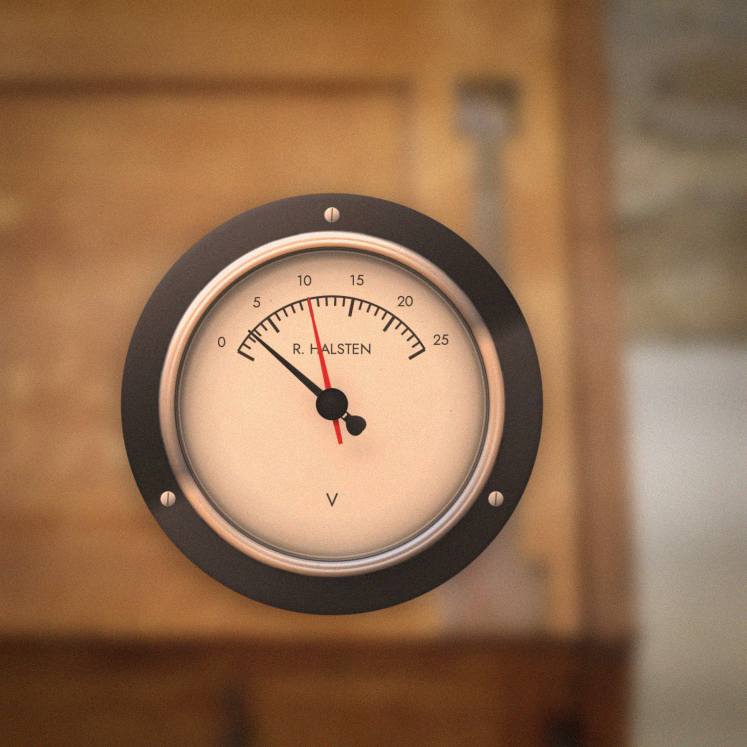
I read 2.5 V
